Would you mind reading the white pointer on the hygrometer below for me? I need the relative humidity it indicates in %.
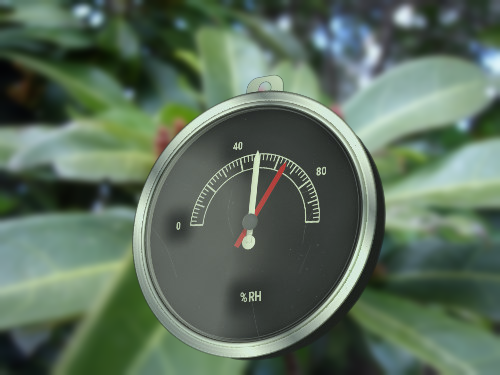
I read 50 %
